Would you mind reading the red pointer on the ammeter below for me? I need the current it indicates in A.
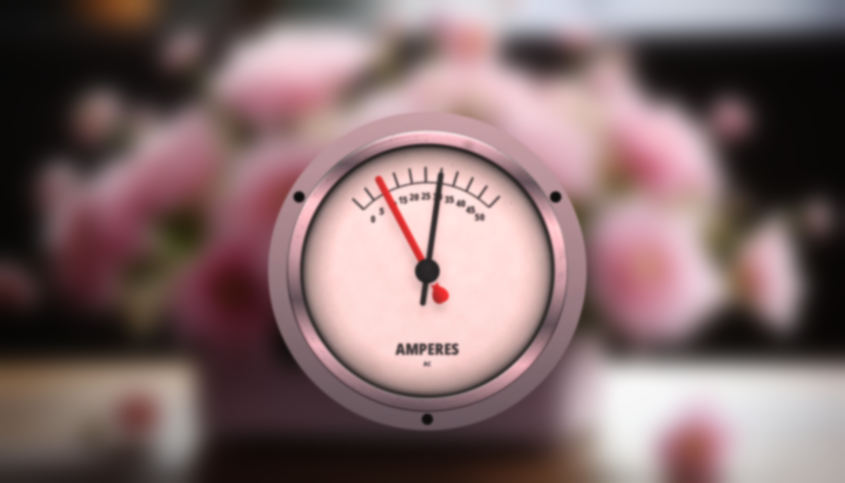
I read 10 A
